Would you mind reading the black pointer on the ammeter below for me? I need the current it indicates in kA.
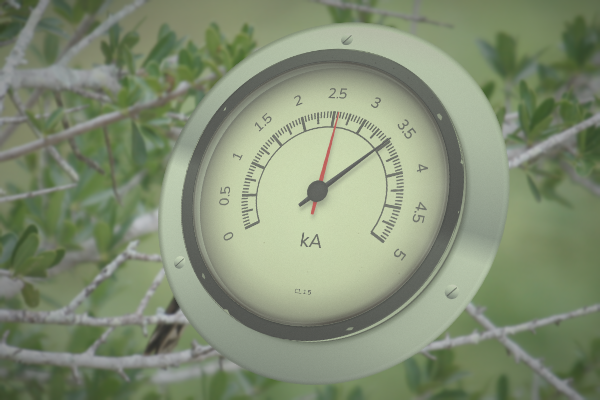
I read 3.5 kA
